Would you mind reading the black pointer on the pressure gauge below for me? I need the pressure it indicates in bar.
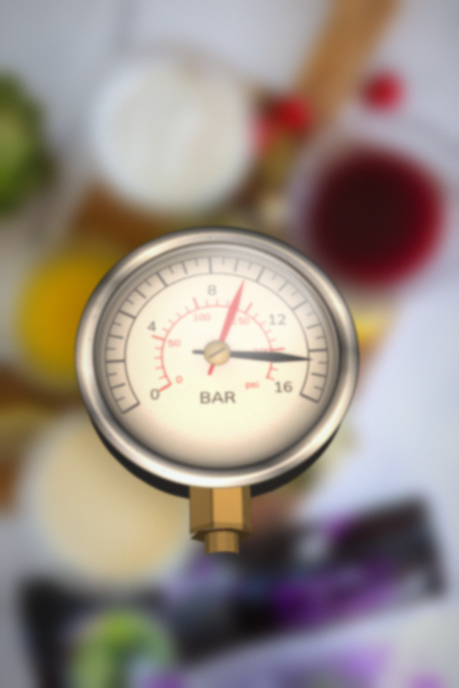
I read 14.5 bar
